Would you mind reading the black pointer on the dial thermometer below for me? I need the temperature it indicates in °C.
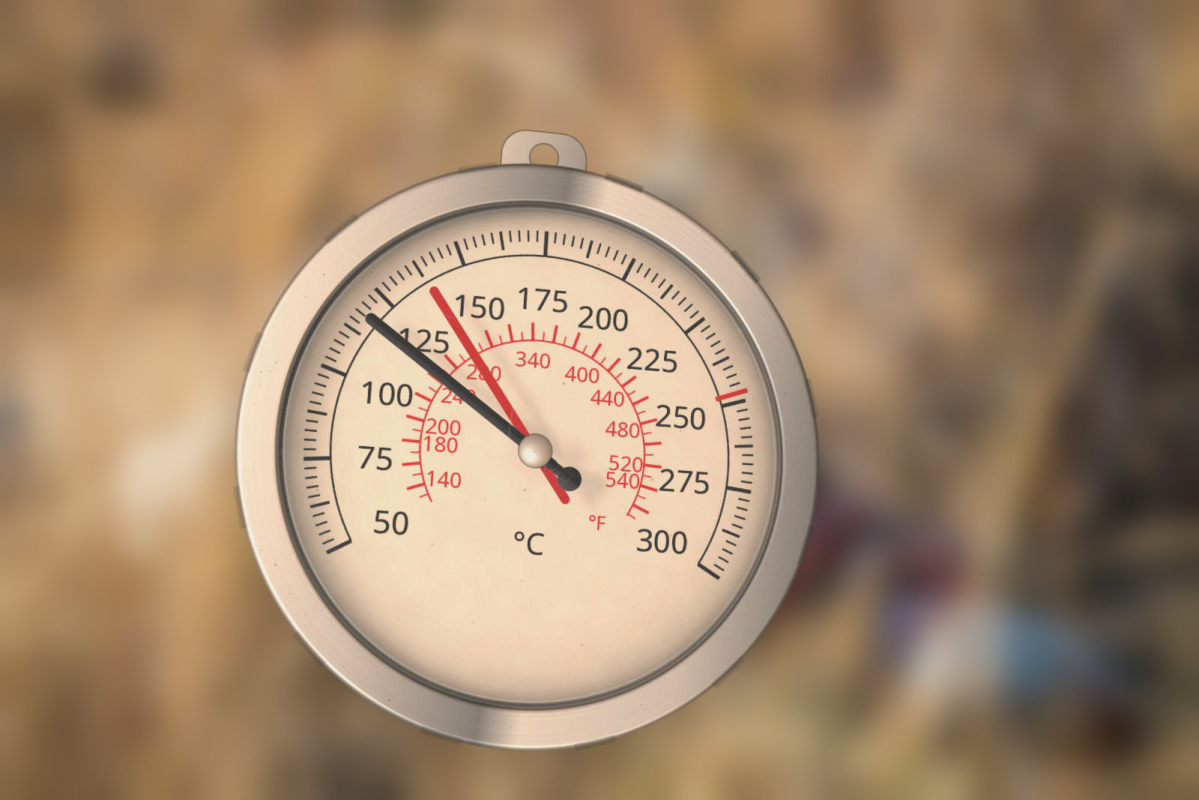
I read 117.5 °C
